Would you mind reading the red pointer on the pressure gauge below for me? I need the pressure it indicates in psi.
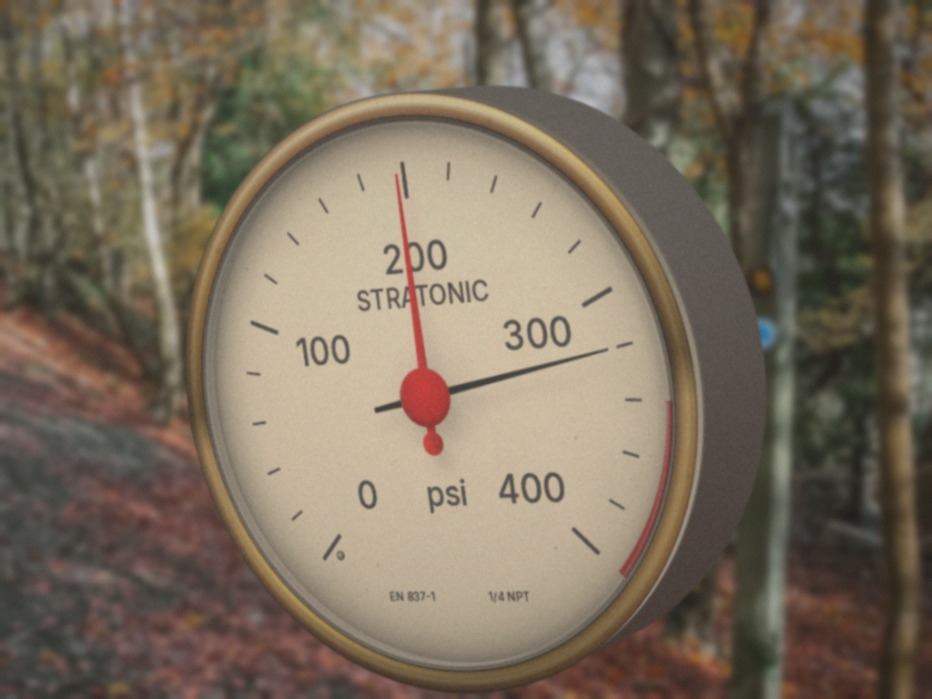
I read 200 psi
